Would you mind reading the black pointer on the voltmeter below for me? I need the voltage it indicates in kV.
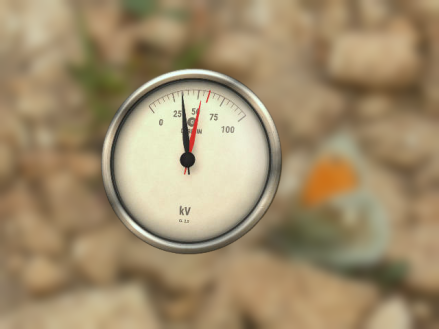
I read 35 kV
